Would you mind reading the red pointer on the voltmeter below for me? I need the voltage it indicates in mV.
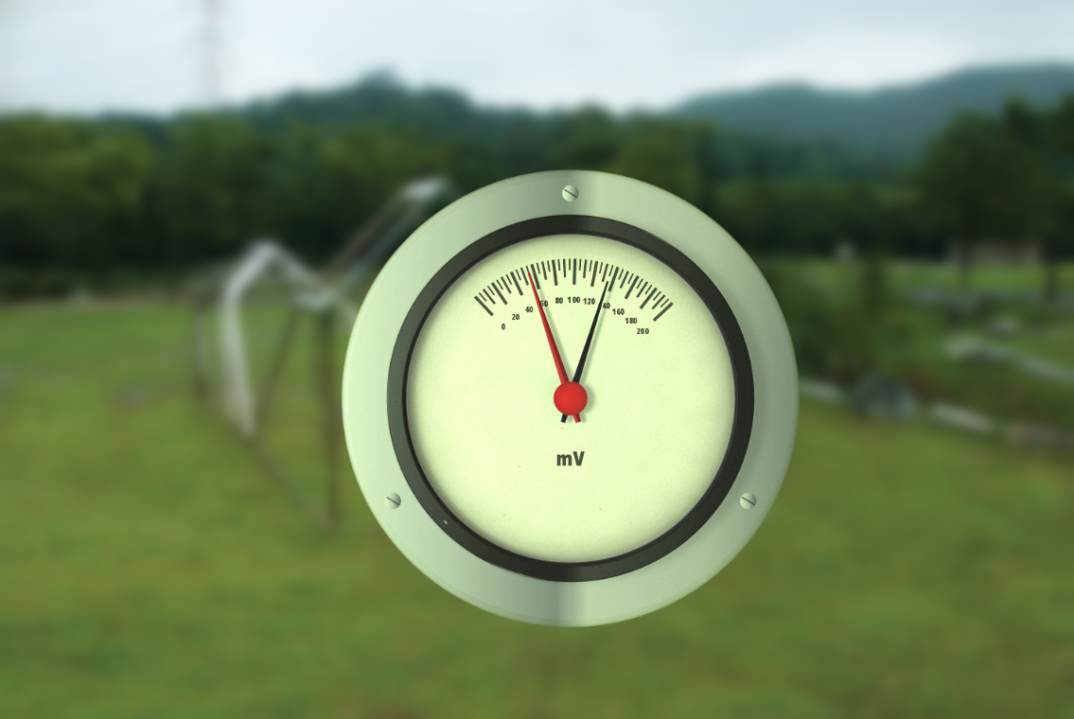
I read 55 mV
